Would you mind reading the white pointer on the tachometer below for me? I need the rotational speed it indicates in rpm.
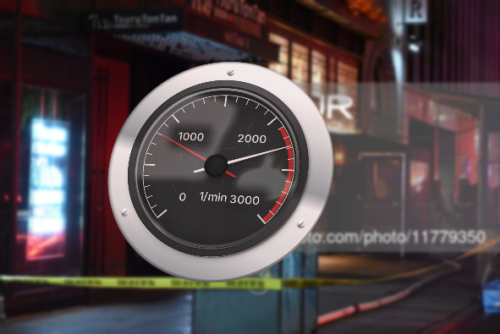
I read 2300 rpm
